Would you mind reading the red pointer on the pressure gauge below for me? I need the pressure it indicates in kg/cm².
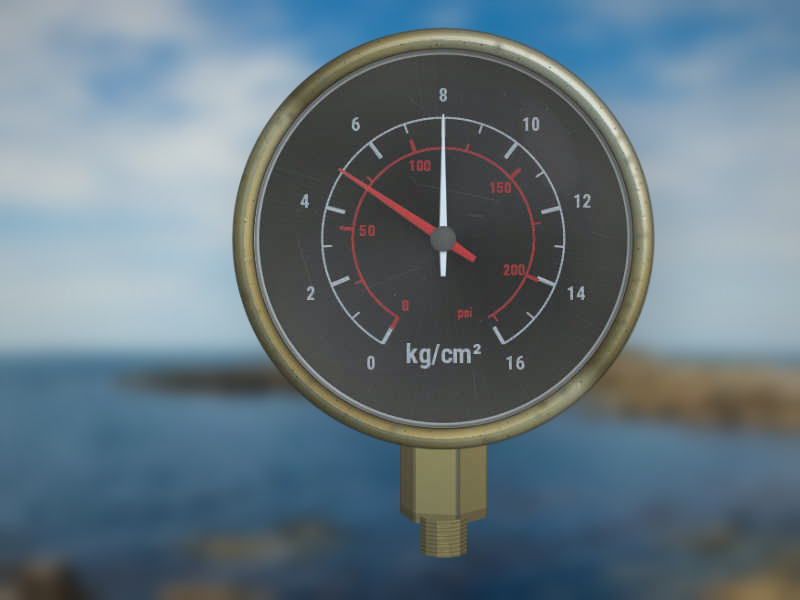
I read 5 kg/cm²
